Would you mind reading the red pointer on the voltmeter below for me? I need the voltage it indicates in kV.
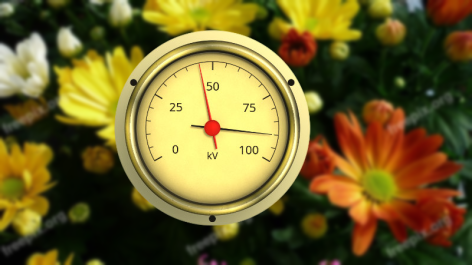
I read 45 kV
